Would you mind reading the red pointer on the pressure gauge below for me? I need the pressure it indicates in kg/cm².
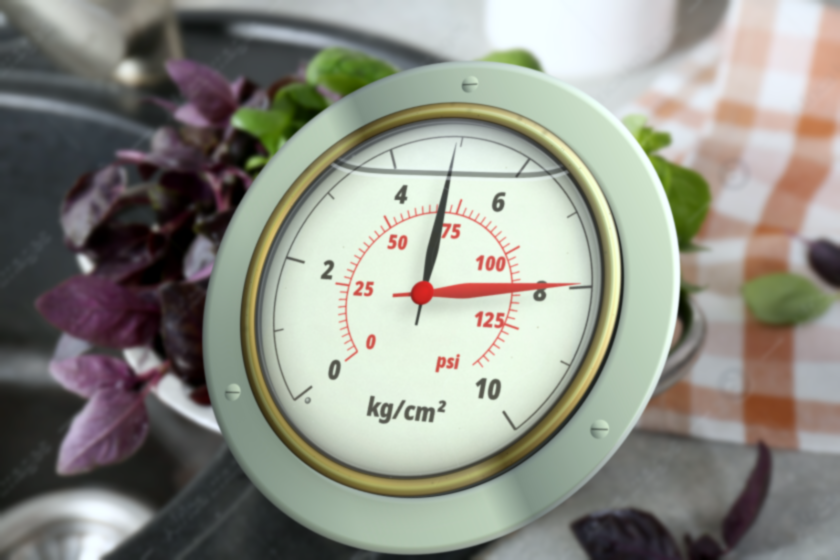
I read 8 kg/cm²
